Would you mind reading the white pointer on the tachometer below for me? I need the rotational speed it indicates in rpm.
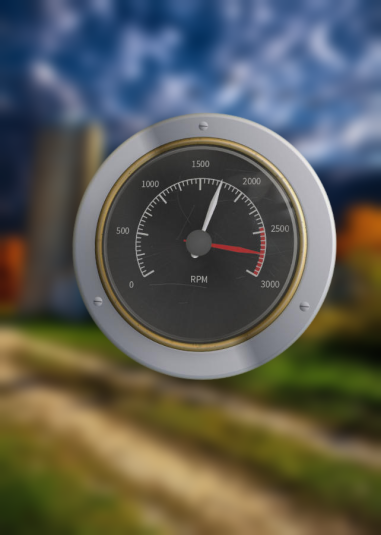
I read 1750 rpm
